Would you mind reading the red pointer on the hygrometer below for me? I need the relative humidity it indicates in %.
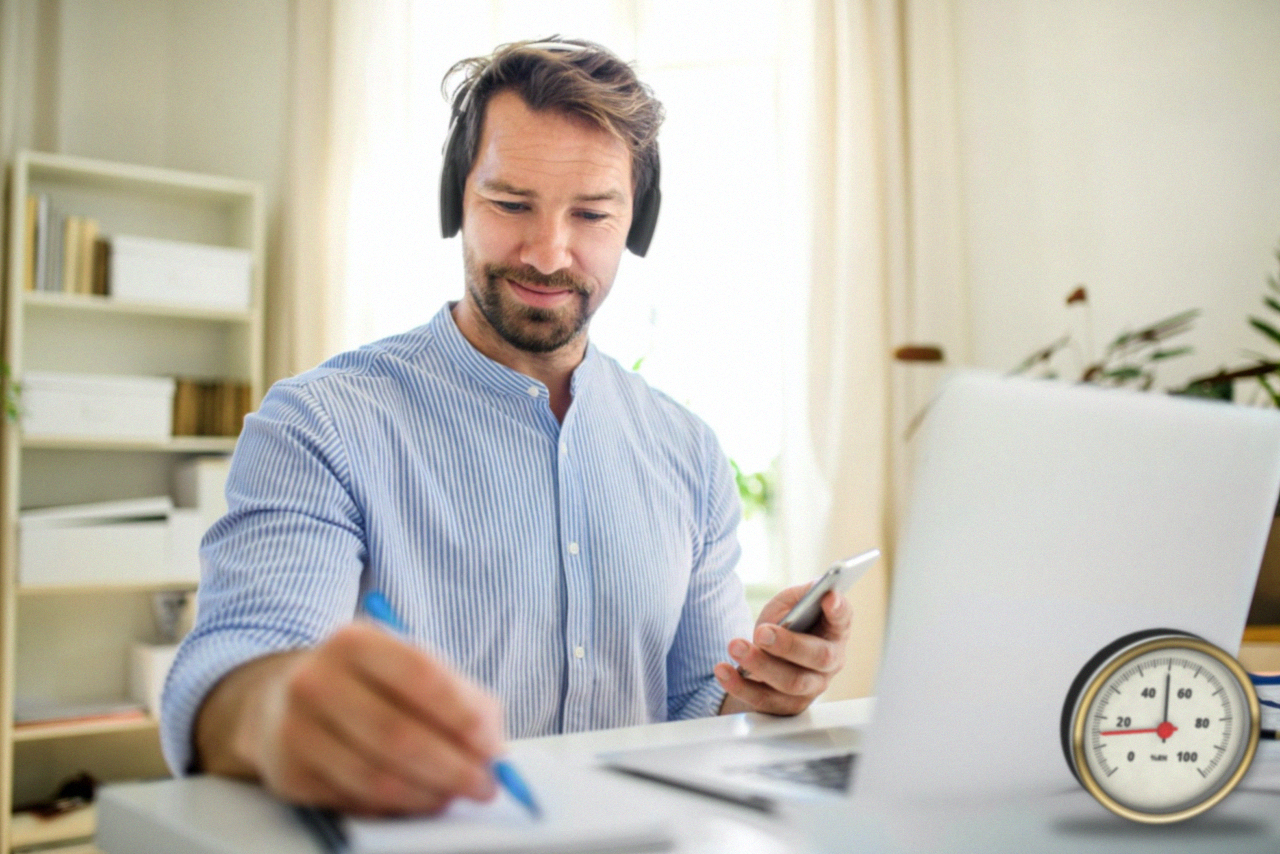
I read 15 %
